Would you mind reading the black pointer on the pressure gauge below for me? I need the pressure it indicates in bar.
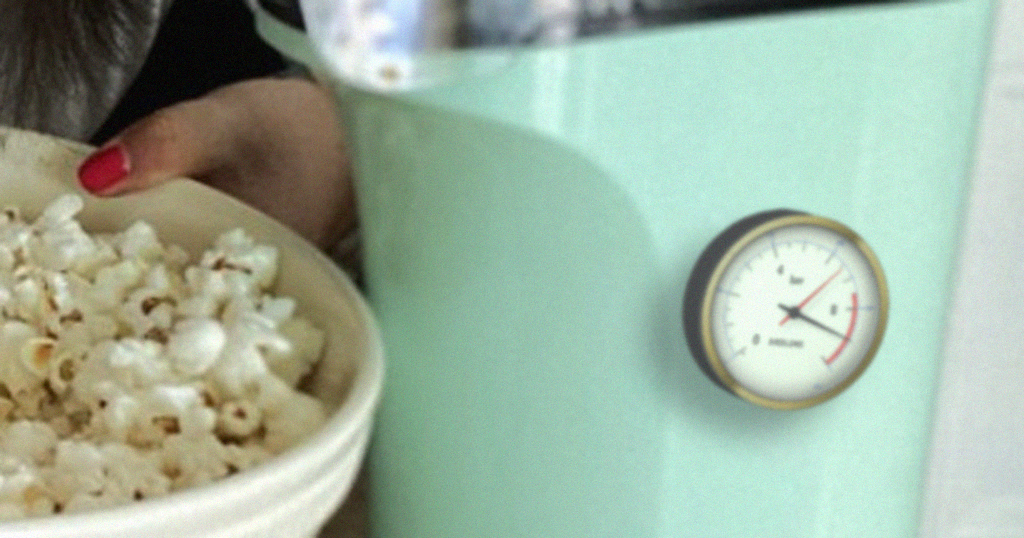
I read 9 bar
